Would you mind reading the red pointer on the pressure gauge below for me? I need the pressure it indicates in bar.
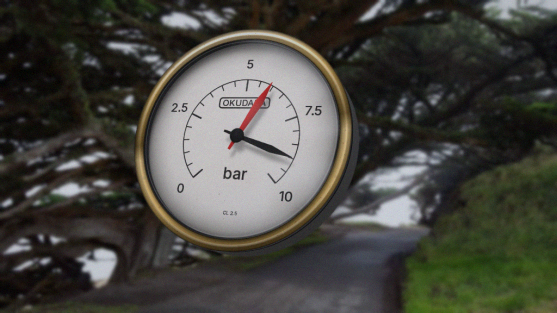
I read 6 bar
